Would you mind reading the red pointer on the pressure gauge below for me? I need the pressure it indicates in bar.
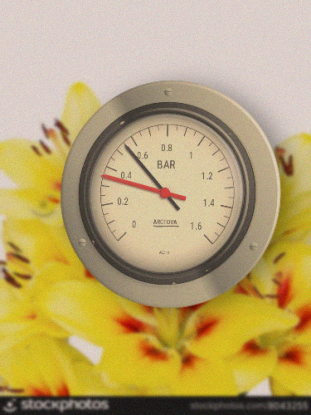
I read 0.35 bar
